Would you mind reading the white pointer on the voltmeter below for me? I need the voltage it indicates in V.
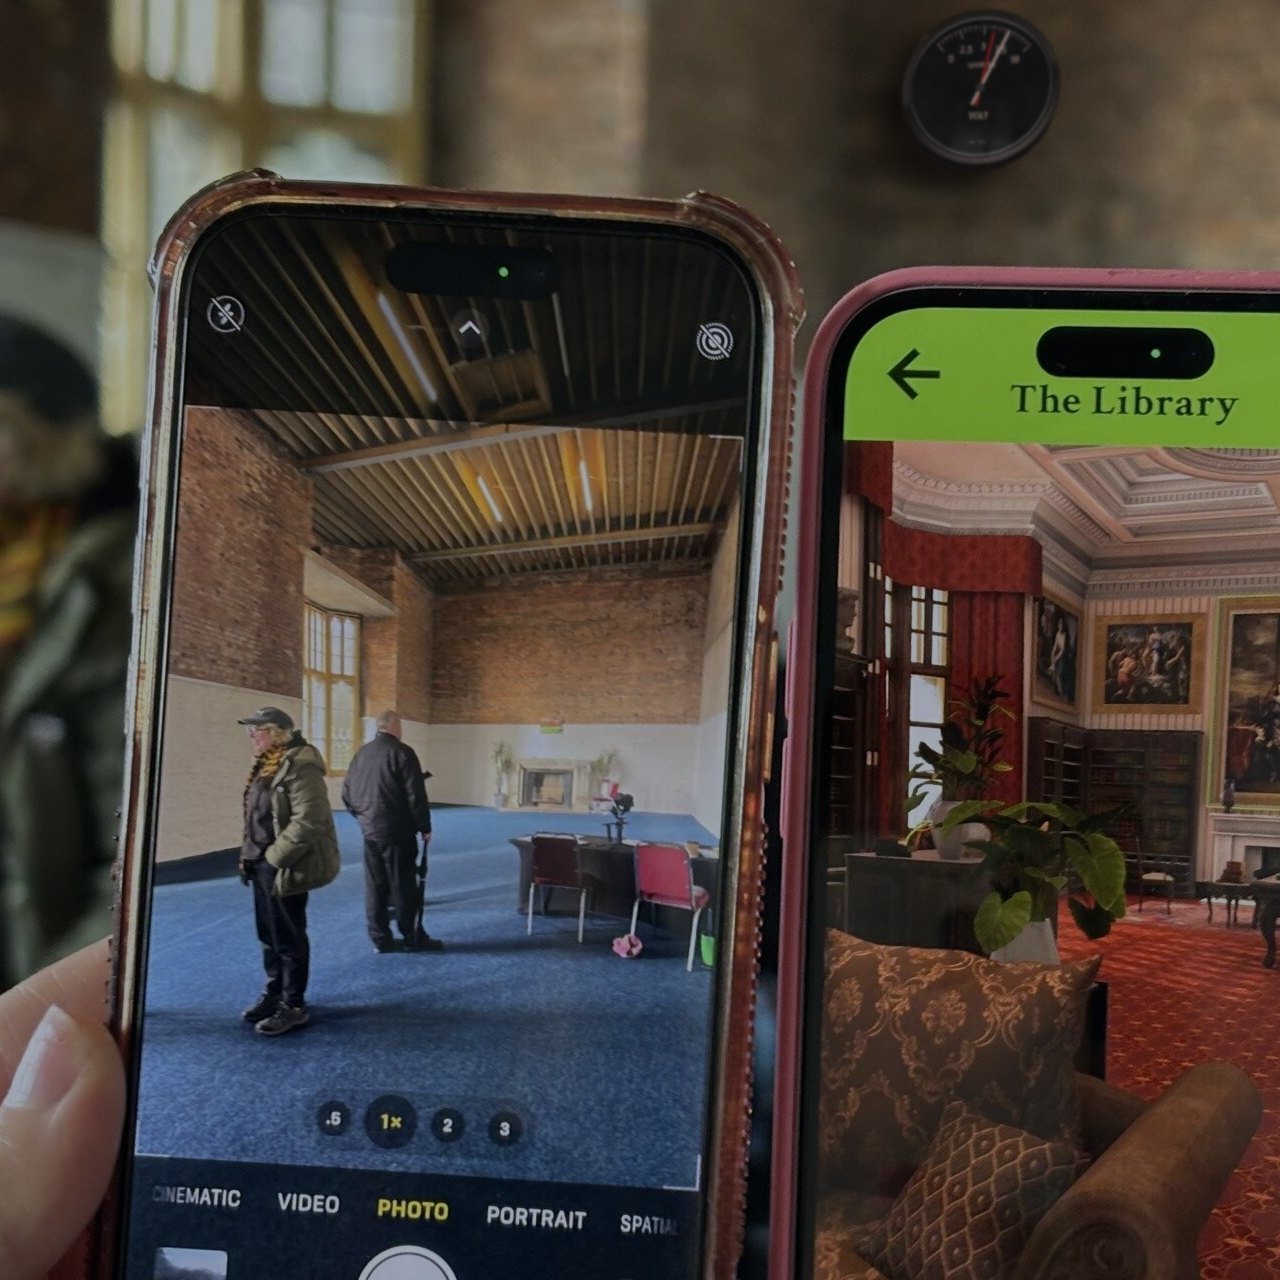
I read 7.5 V
